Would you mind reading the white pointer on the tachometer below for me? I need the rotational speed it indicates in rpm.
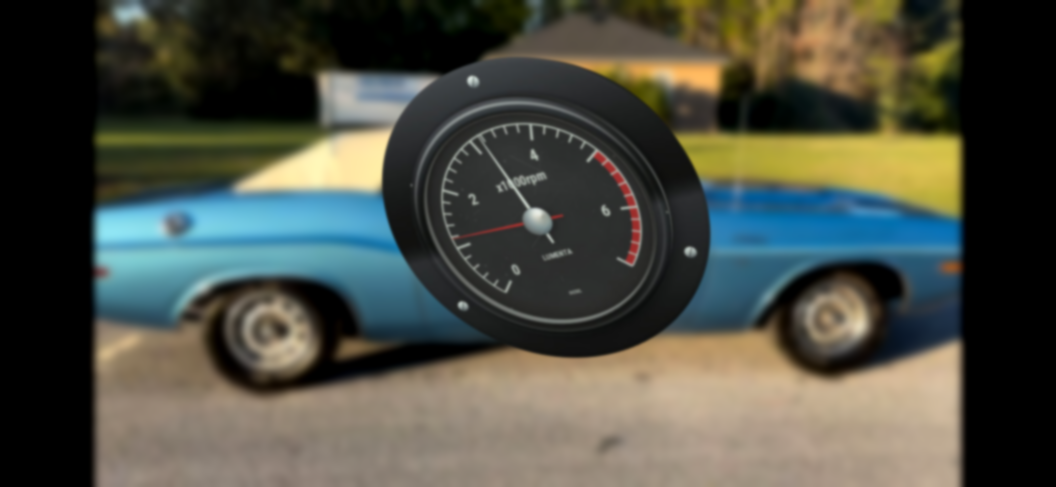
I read 3200 rpm
